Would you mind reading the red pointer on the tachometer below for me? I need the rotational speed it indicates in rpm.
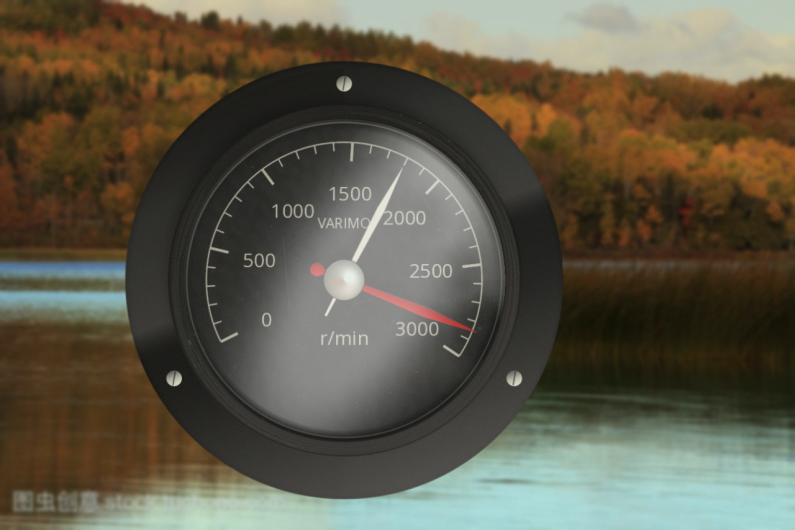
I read 2850 rpm
